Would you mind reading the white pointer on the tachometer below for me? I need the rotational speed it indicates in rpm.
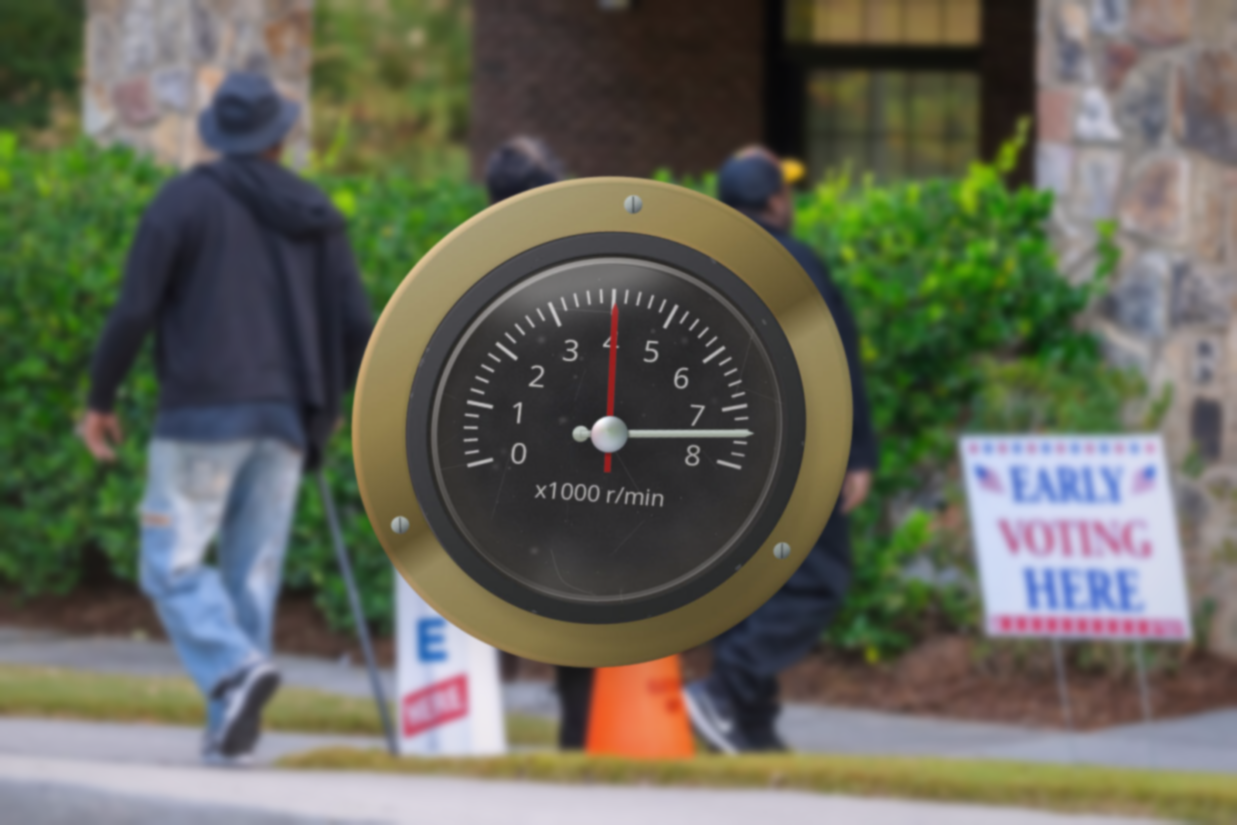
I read 7400 rpm
